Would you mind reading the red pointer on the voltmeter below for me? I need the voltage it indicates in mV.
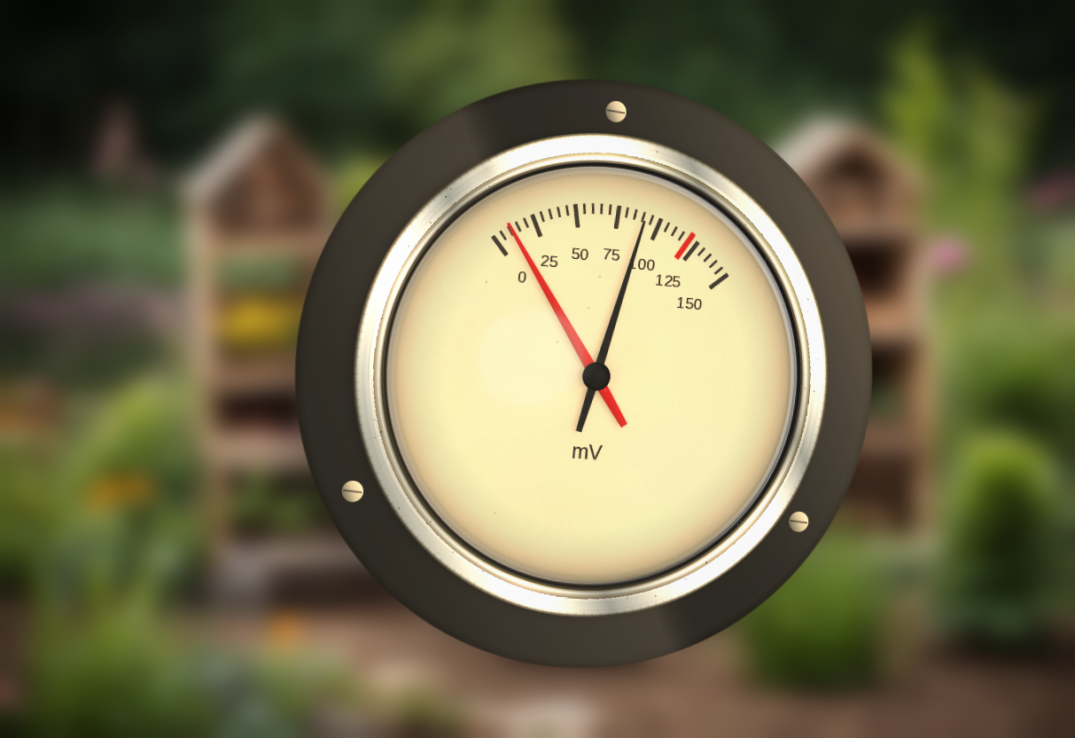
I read 10 mV
